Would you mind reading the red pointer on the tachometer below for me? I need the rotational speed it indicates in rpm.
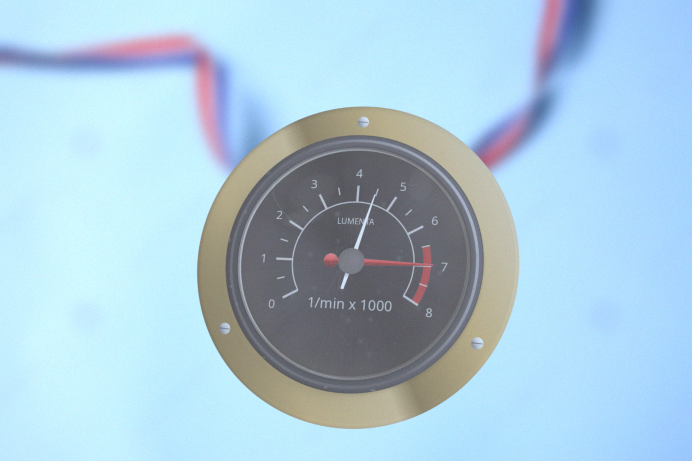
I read 7000 rpm
